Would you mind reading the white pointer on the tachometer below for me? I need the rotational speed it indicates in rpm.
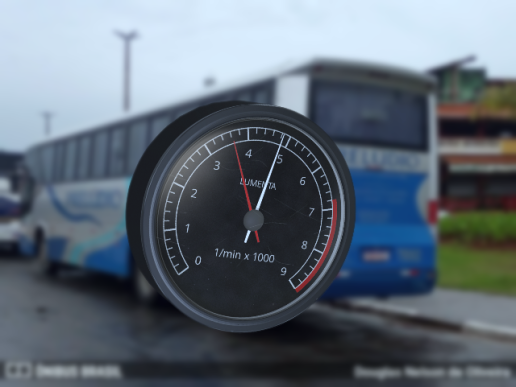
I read 4800 rpm
